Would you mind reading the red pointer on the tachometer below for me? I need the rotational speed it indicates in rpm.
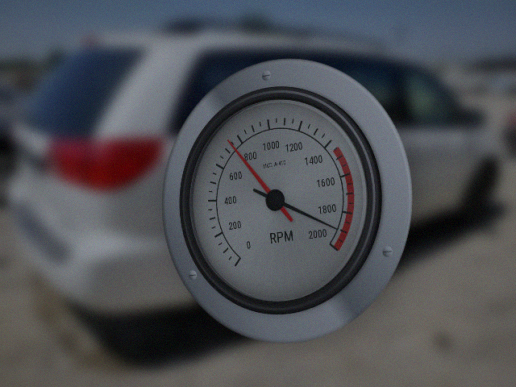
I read 750 rpm
